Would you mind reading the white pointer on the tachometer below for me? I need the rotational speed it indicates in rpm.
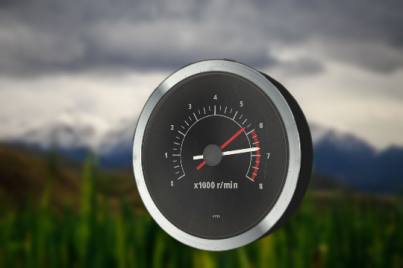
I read 6750 rpm
